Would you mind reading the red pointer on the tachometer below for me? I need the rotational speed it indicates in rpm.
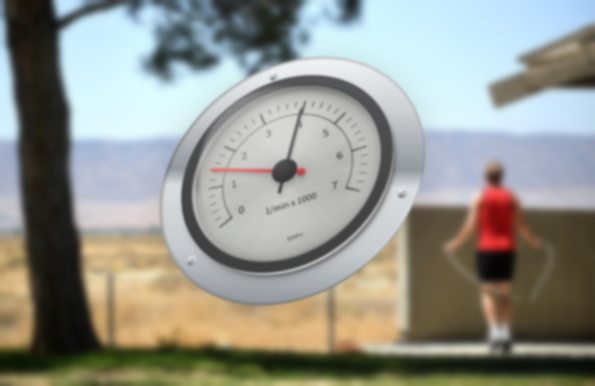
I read 1400 rpm
